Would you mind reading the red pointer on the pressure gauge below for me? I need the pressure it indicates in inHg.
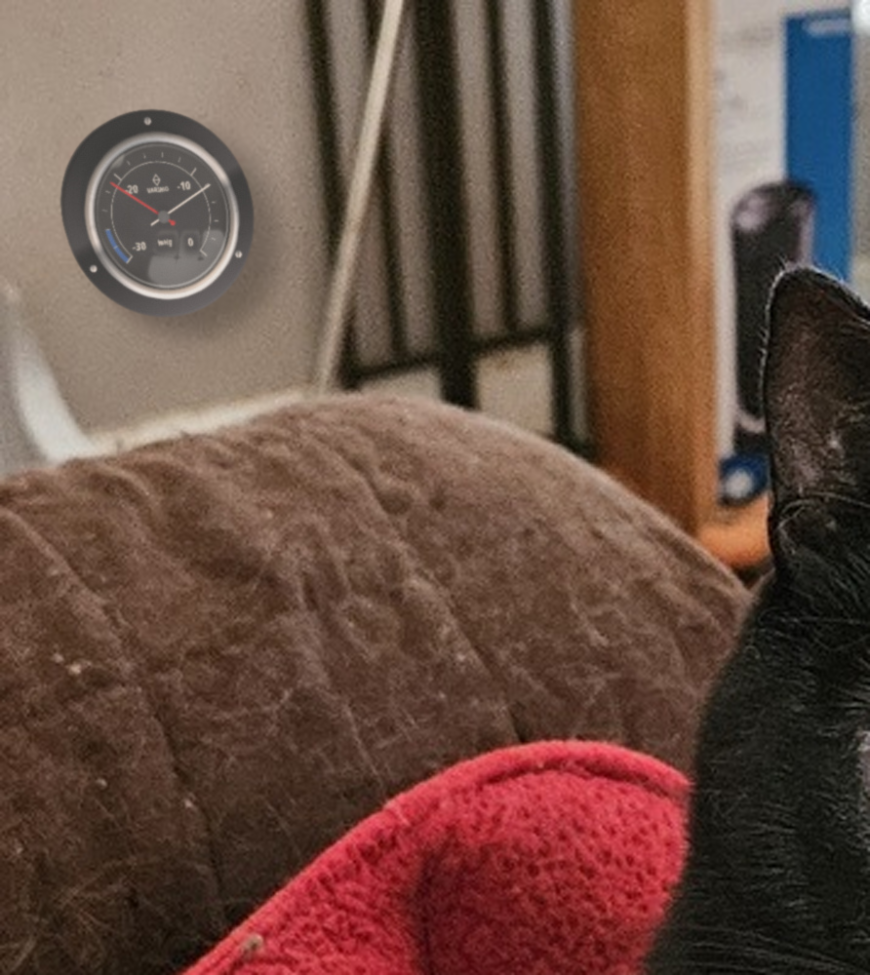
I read -21 inHg
